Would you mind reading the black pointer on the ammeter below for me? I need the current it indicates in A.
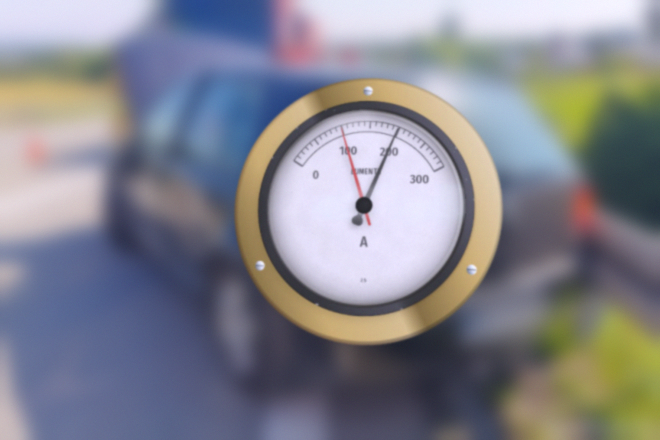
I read 200 A
